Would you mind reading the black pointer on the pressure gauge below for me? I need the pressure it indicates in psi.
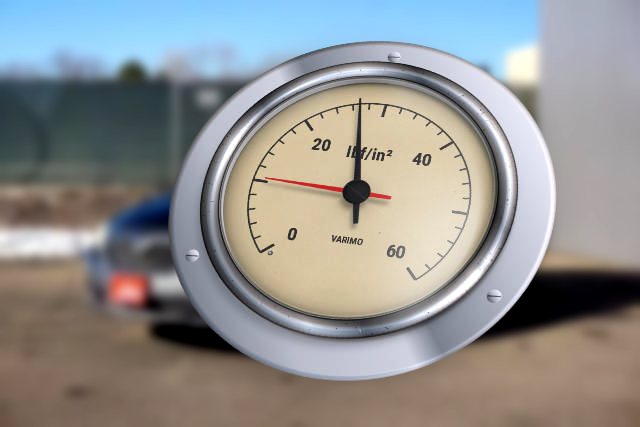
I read 27 psi
